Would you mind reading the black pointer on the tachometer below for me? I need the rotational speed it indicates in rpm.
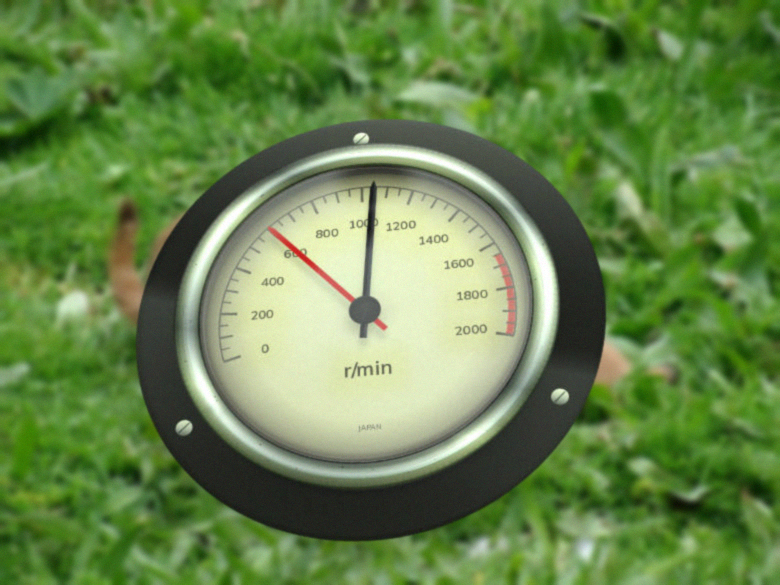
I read 1050 rpm
